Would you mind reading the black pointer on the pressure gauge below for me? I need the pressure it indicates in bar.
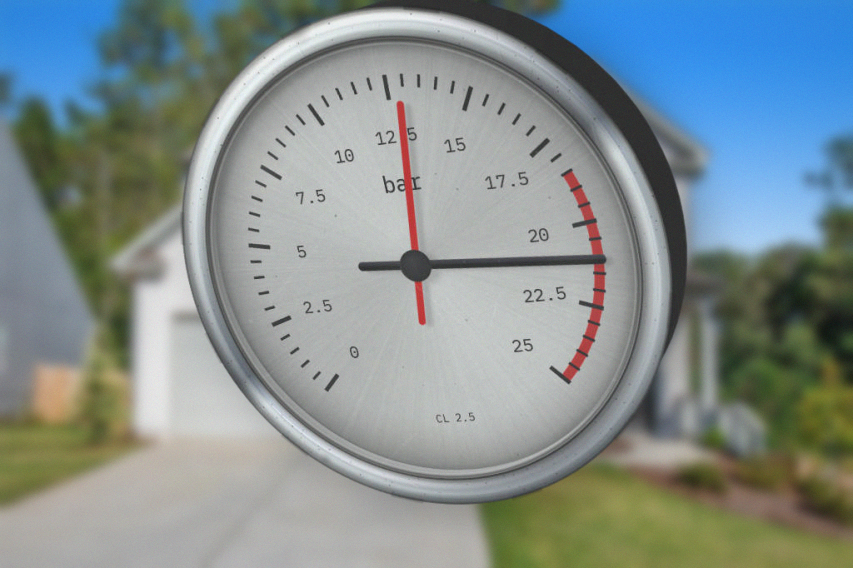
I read 21 bar
